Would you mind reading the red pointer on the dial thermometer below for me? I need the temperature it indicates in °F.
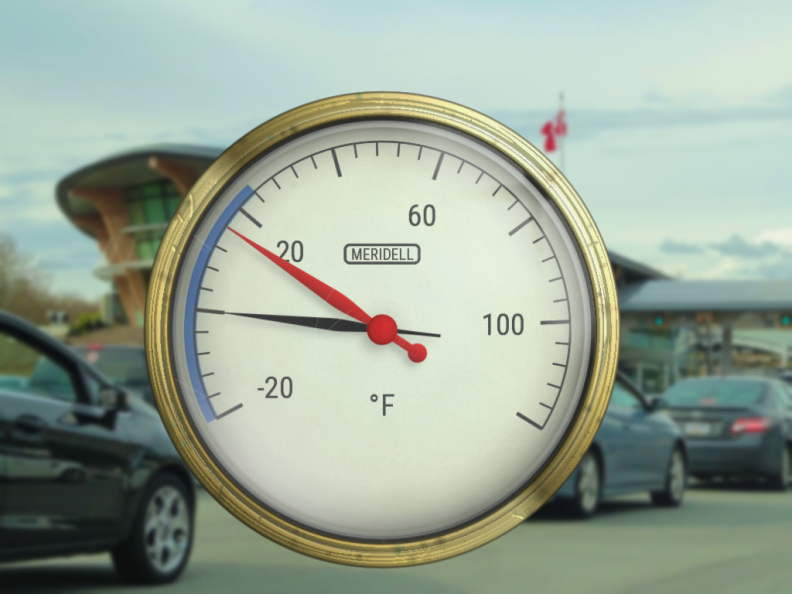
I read 16 °F
